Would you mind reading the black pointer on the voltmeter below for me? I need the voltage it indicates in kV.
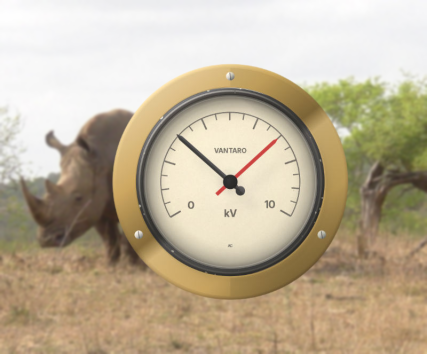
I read 3 kV
